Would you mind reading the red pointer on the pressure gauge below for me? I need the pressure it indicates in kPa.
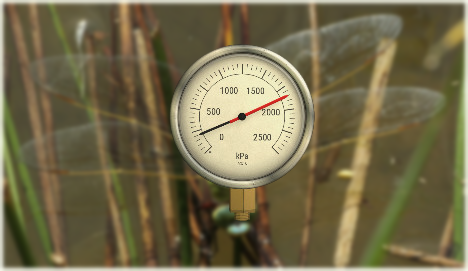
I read 1850 kPa
